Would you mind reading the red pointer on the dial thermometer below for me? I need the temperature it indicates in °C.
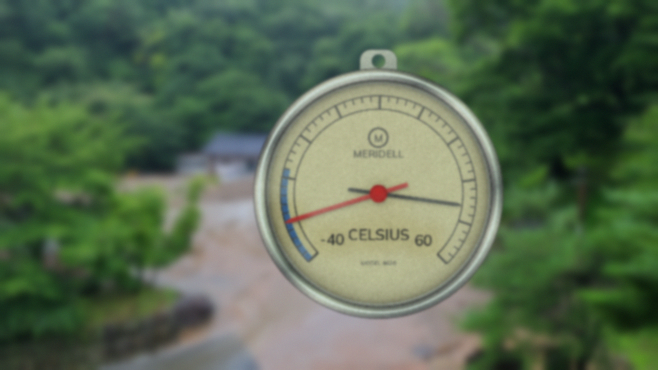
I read -30 °C
